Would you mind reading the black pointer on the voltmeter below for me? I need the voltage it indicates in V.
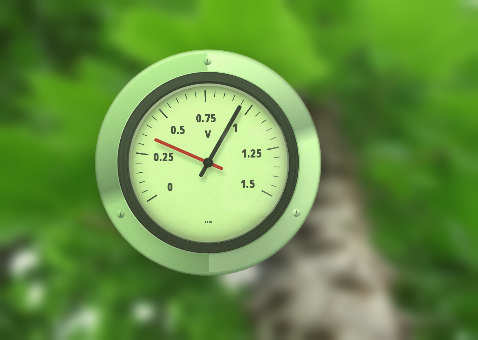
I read 0.95 V
